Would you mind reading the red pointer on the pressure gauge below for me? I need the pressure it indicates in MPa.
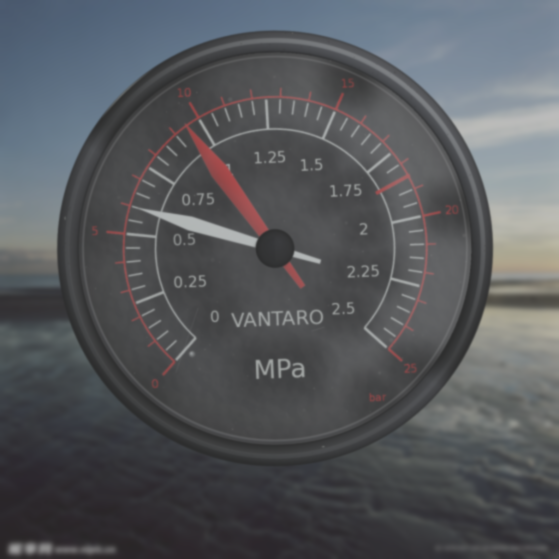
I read 0.95 MPa
